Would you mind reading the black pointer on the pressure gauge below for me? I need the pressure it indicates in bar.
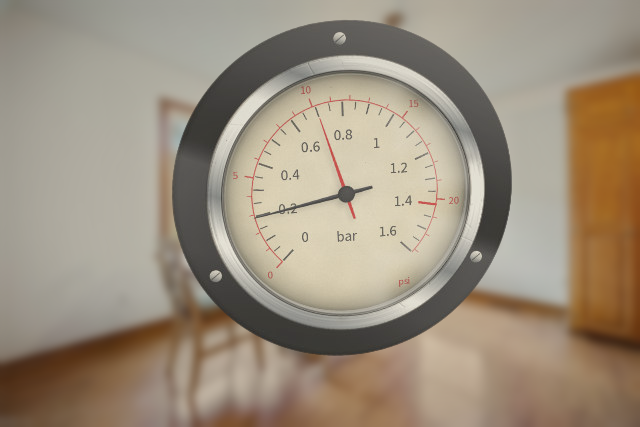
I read 0.2 bar
